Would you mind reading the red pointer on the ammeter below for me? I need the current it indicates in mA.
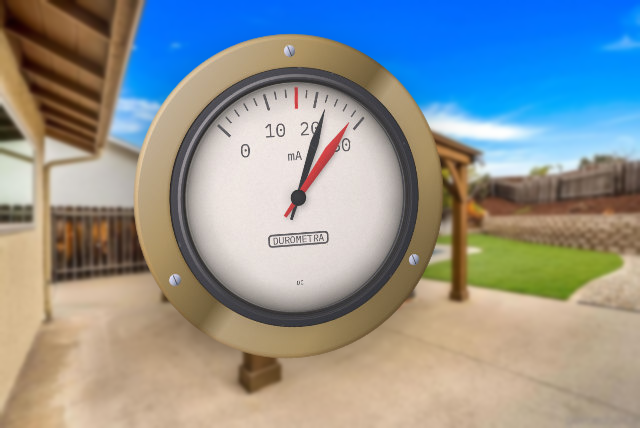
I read 28 mA
